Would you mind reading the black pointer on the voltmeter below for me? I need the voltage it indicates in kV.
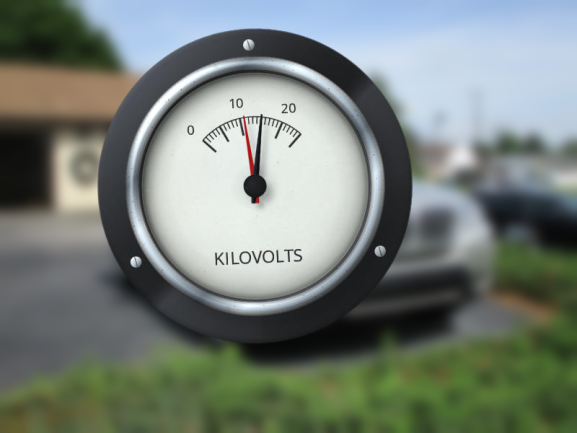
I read 15 kV
